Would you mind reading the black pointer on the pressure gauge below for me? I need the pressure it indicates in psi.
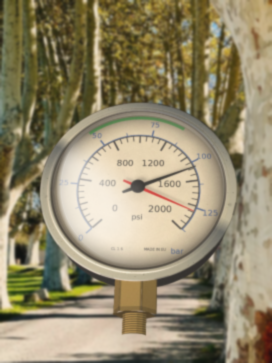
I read 1500 psi
